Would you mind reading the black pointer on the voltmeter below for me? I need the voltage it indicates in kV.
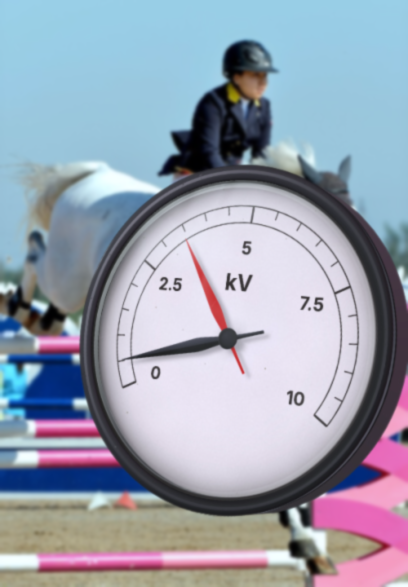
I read 0.5 kV
